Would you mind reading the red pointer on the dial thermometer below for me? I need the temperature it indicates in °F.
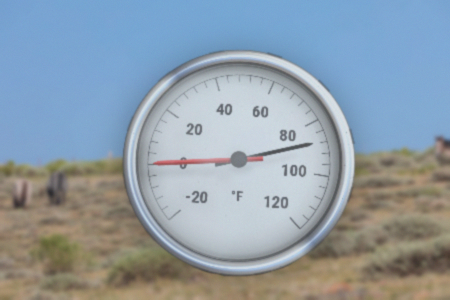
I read 0 °F
